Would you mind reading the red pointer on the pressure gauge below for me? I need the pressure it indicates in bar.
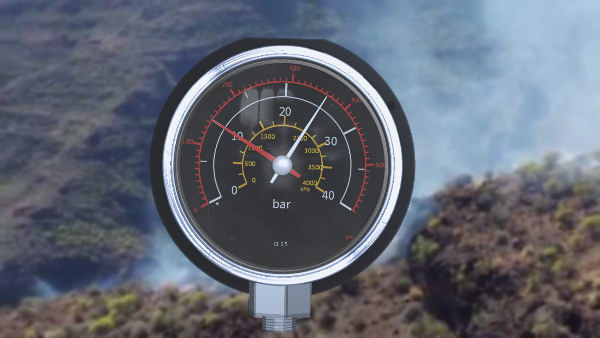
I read 10 bar
